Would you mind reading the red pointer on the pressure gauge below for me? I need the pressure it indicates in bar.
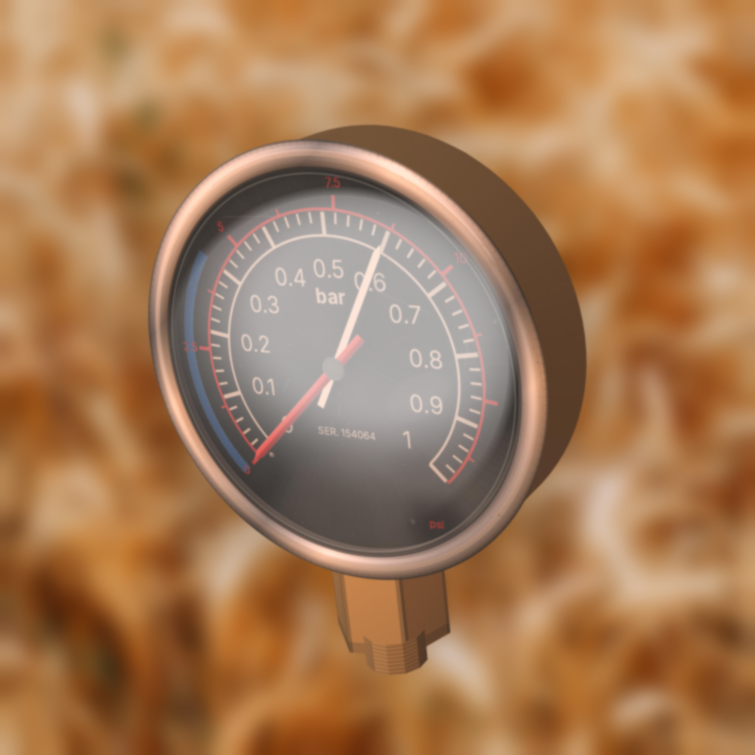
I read 0 bar
